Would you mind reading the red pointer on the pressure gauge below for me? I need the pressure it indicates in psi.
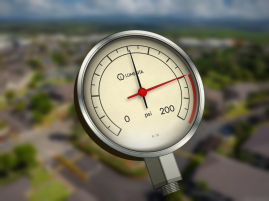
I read 160 psi
